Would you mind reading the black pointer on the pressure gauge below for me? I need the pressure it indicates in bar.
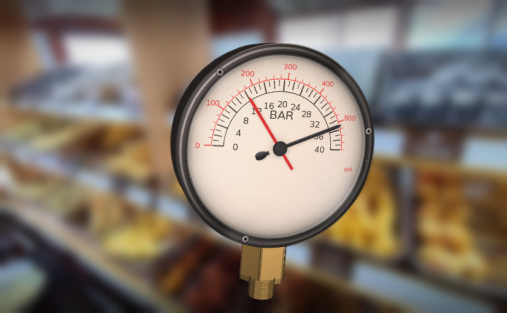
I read 35 bar
